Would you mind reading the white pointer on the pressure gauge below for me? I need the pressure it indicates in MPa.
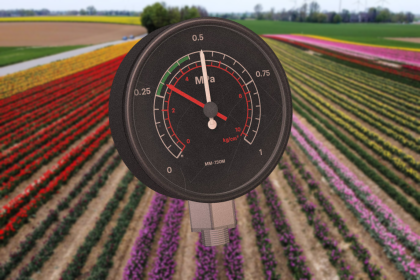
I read 0.5 MPa
